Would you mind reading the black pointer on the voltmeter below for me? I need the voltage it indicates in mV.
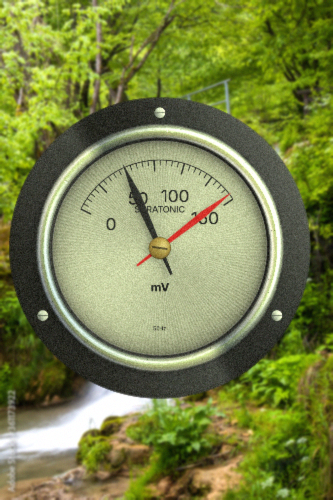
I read 50 mV
